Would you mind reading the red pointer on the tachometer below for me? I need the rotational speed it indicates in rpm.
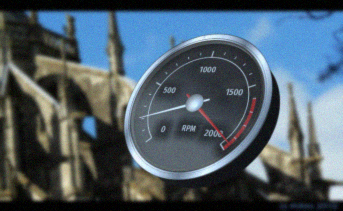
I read 1950 rpm
